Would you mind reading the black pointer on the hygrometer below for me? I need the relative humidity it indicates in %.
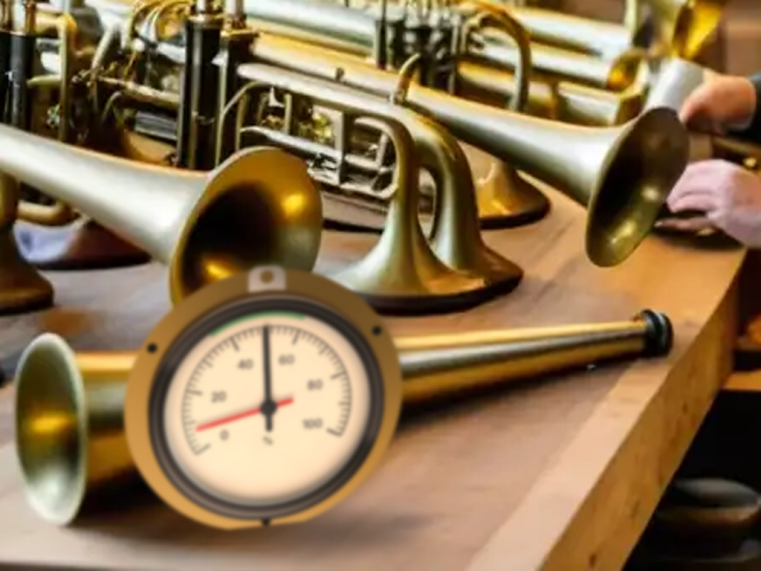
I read 50 %
